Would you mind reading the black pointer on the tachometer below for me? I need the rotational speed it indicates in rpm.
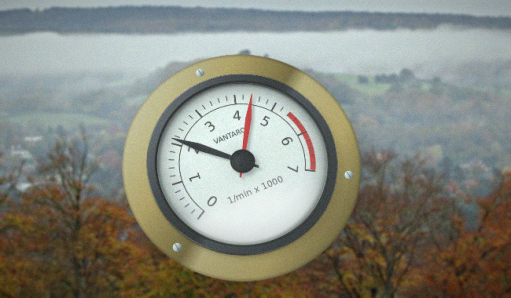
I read 2100 rpm
